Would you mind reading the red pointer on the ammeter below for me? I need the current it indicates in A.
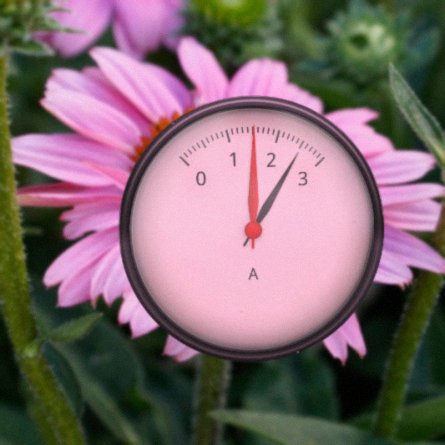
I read 1.5 A
